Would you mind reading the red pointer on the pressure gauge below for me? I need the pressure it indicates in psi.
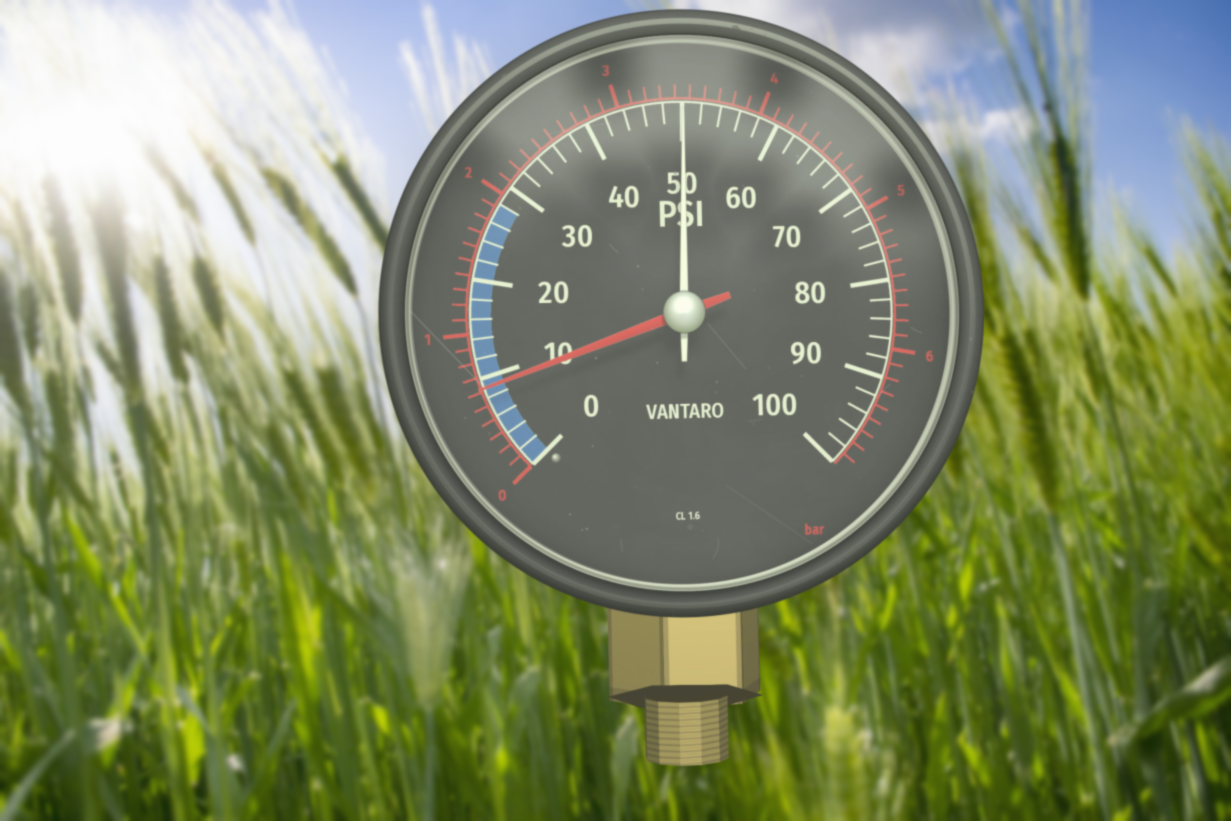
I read 9 psi
